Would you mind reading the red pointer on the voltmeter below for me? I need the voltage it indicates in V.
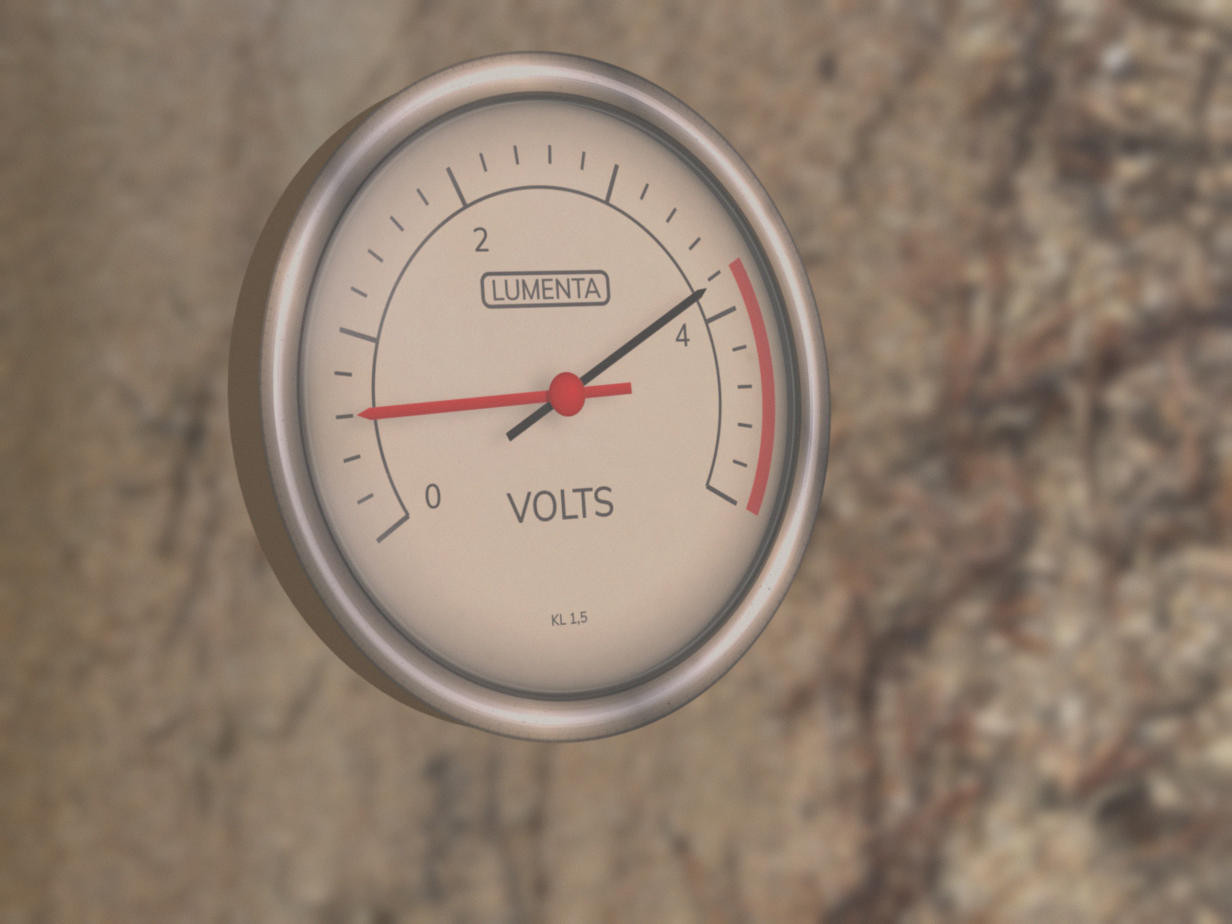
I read 0.6 V
